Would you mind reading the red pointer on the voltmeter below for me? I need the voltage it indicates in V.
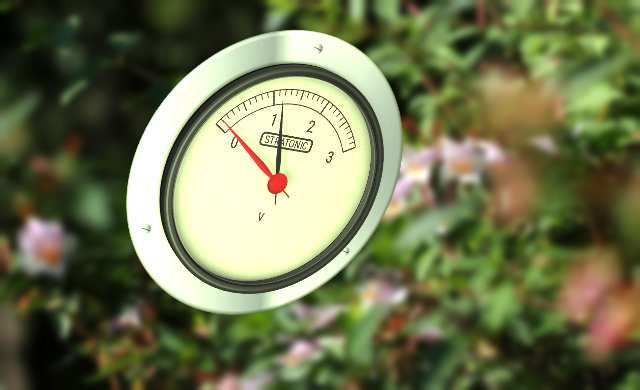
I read 0.1 V
